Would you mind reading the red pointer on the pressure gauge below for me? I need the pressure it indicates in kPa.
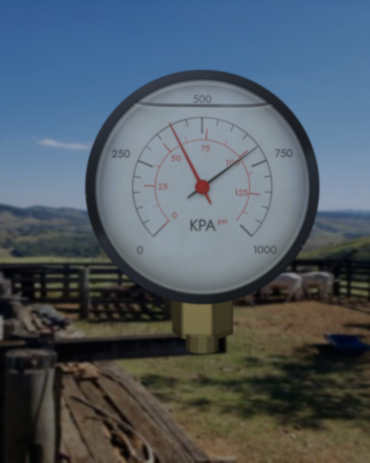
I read 400 kPa
